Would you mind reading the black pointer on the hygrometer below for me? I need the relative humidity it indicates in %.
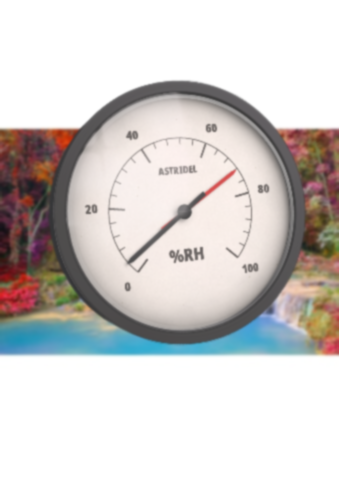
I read 4 %
